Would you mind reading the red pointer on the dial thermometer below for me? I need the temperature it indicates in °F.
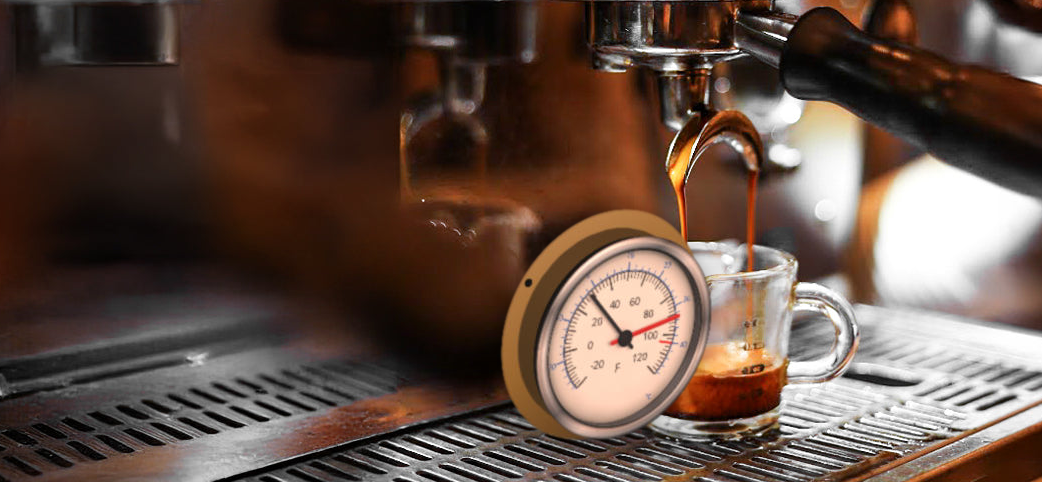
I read 90 °F
